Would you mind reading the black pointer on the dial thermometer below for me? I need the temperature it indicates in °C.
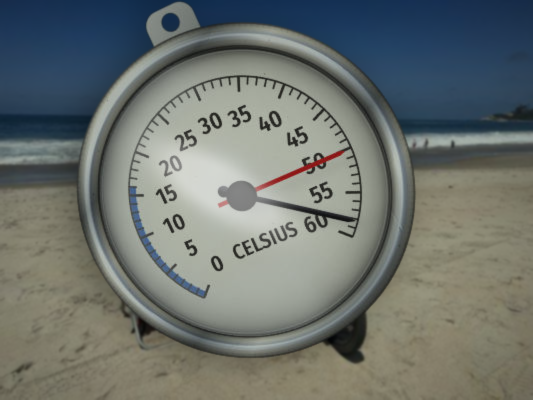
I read 58 °C
